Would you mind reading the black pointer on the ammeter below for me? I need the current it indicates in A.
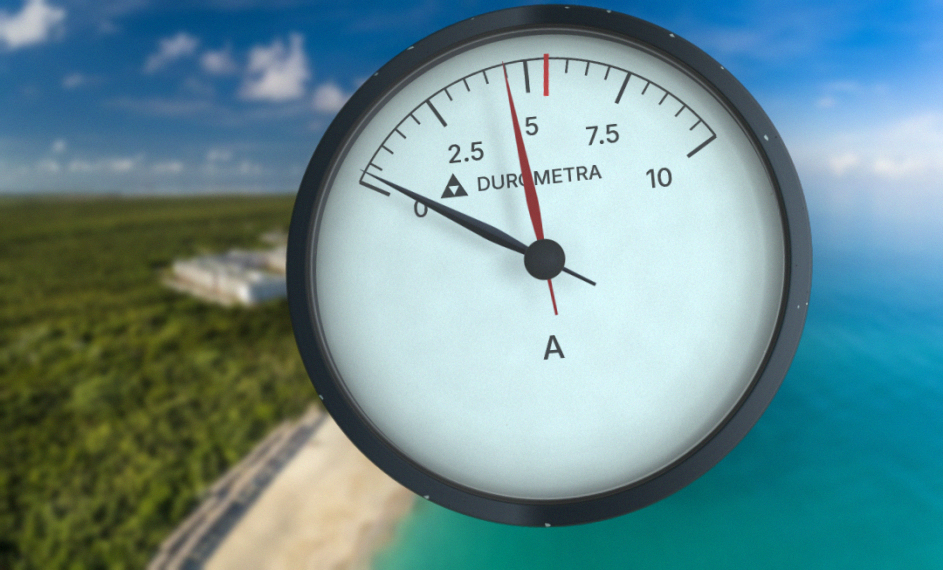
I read 0.25 A
